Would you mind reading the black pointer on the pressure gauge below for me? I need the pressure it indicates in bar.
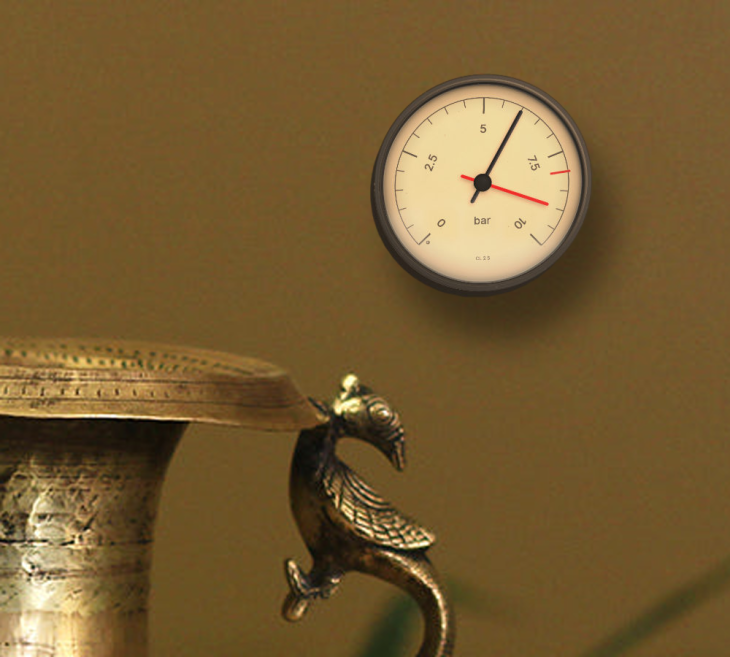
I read 6 bar
